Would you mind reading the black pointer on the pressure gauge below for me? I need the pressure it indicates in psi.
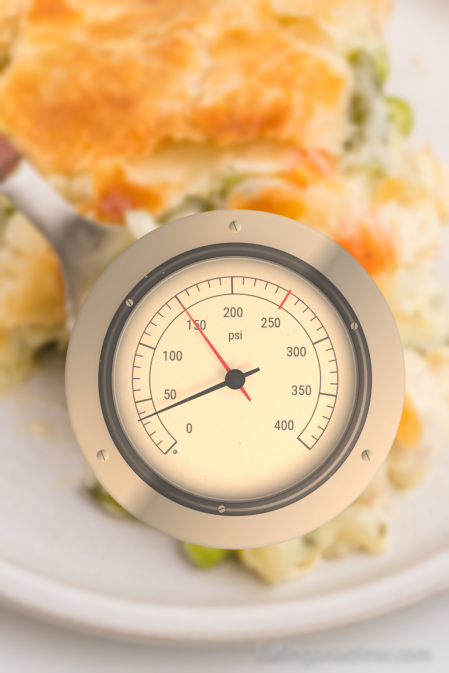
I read 35 psi
